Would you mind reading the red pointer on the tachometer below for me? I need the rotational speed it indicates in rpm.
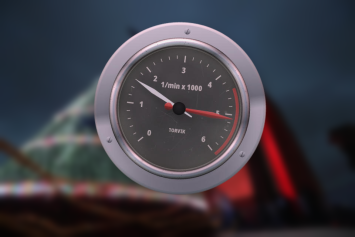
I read 5100 rpm
